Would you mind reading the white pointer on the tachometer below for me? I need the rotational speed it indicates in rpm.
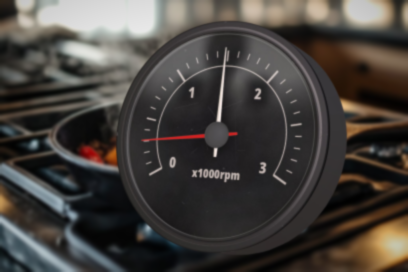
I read 1500 rpm
